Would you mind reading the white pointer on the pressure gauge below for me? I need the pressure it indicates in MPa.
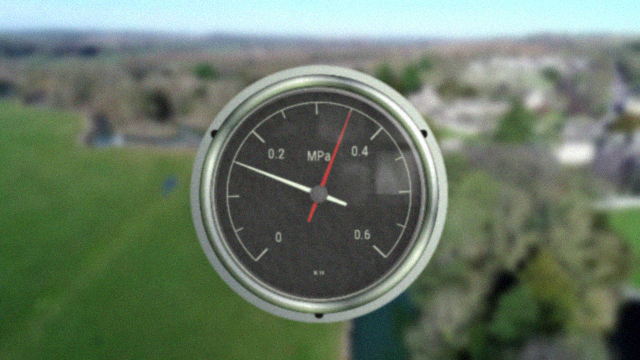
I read 0.15 MPa
